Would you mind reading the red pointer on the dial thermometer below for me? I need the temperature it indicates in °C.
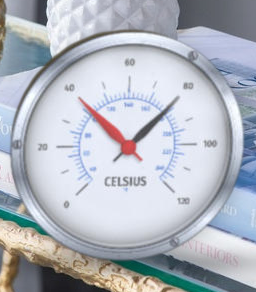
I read 40 °C
